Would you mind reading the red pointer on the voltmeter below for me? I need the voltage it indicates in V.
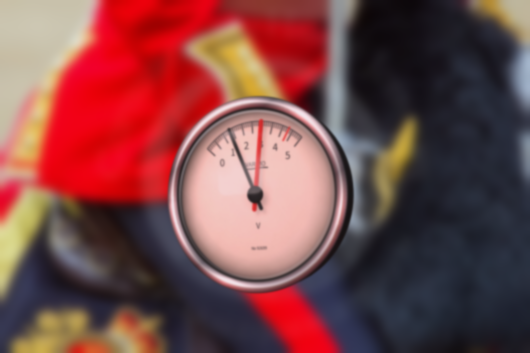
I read 3 V
